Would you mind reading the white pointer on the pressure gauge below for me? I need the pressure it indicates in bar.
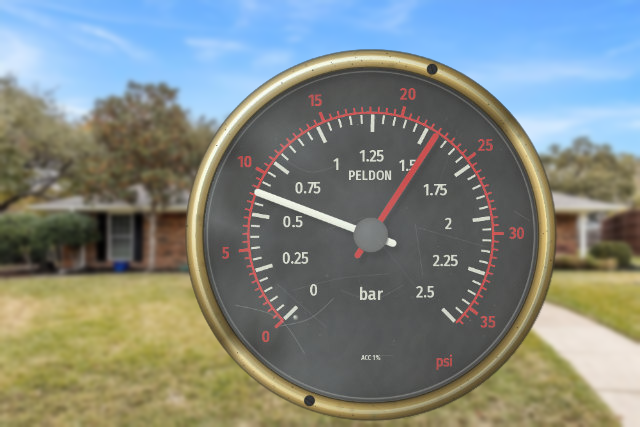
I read 0.6 bar
